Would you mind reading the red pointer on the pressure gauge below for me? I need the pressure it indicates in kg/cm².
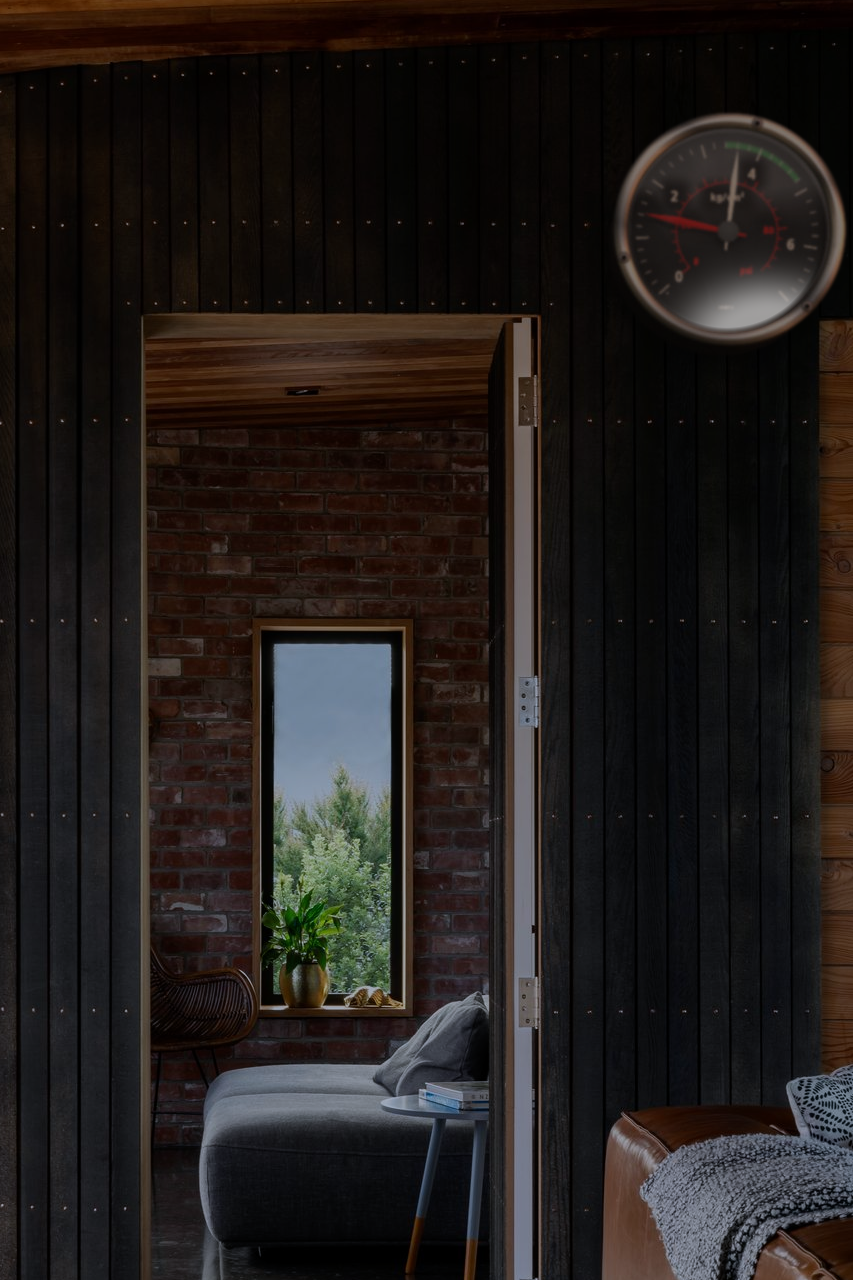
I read 1.4 kg/cm²
